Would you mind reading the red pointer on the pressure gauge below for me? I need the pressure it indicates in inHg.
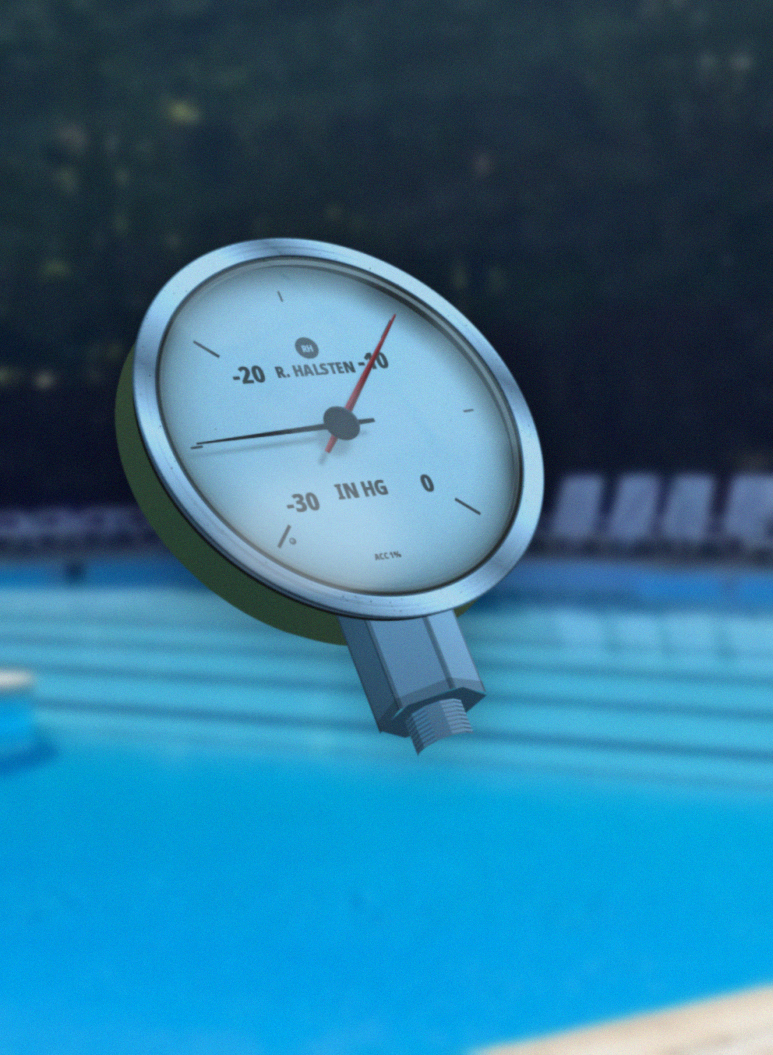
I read -10 inHg
